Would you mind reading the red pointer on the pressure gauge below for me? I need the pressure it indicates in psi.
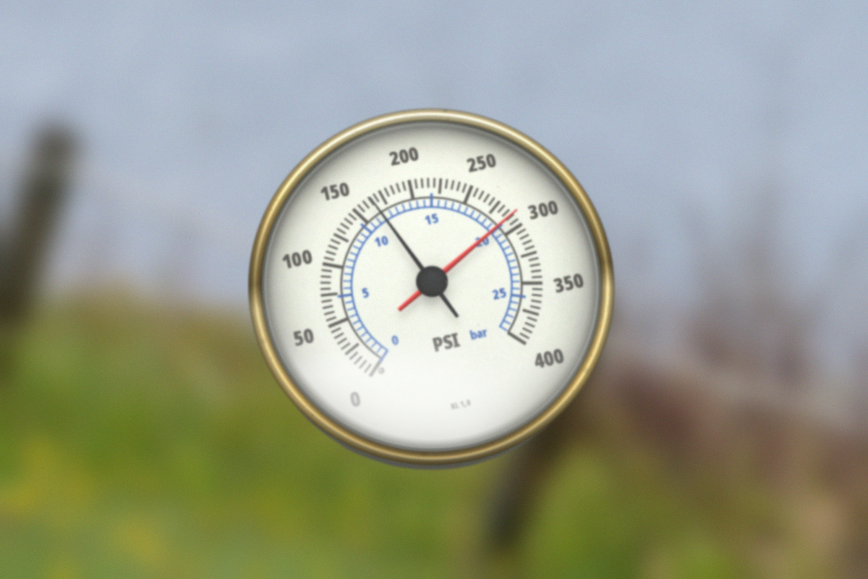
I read 290 psi
